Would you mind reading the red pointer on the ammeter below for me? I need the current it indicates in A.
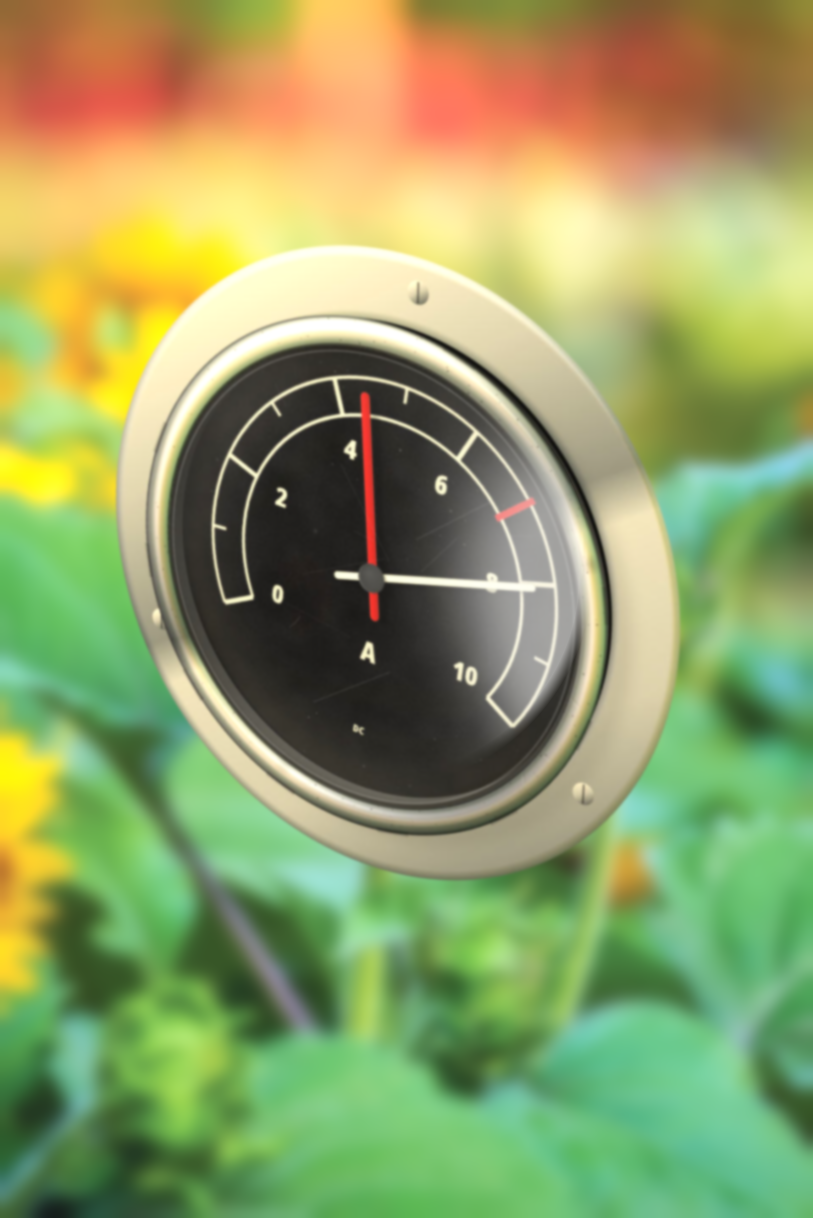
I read 4.5 A
